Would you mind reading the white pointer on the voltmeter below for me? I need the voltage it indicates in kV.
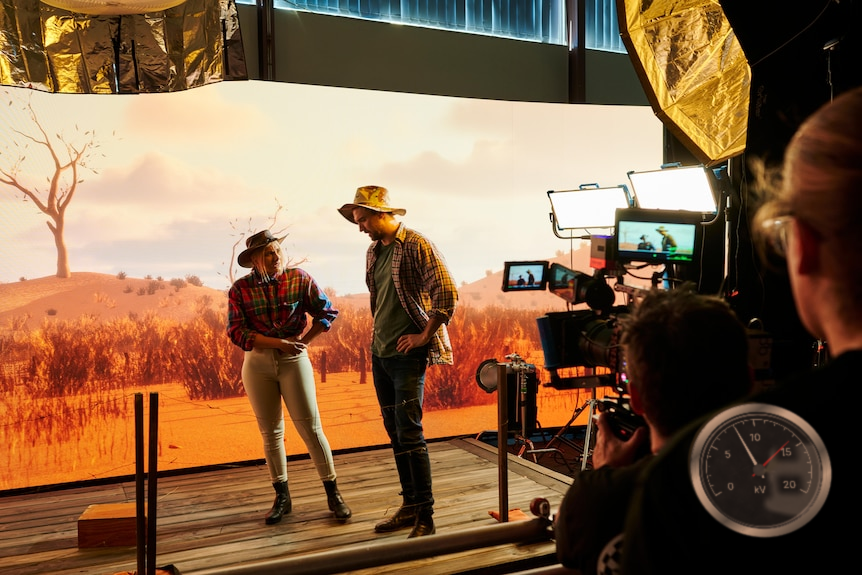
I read 8 kV
